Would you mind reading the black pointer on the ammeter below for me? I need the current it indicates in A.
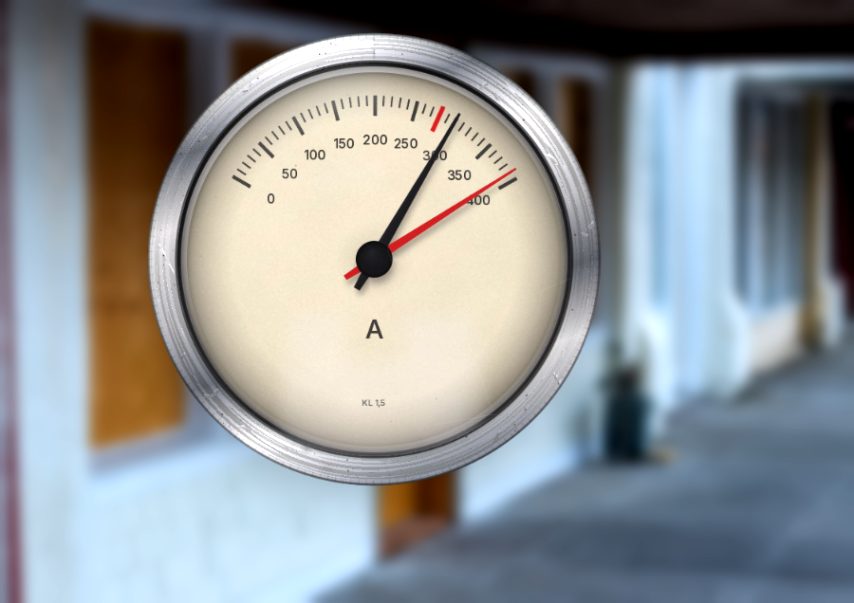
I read 300 A
